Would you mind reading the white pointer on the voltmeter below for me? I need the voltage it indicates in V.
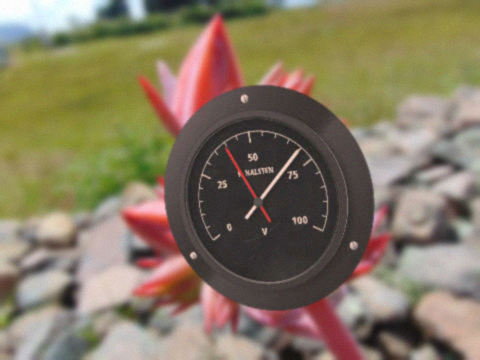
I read 70 V
